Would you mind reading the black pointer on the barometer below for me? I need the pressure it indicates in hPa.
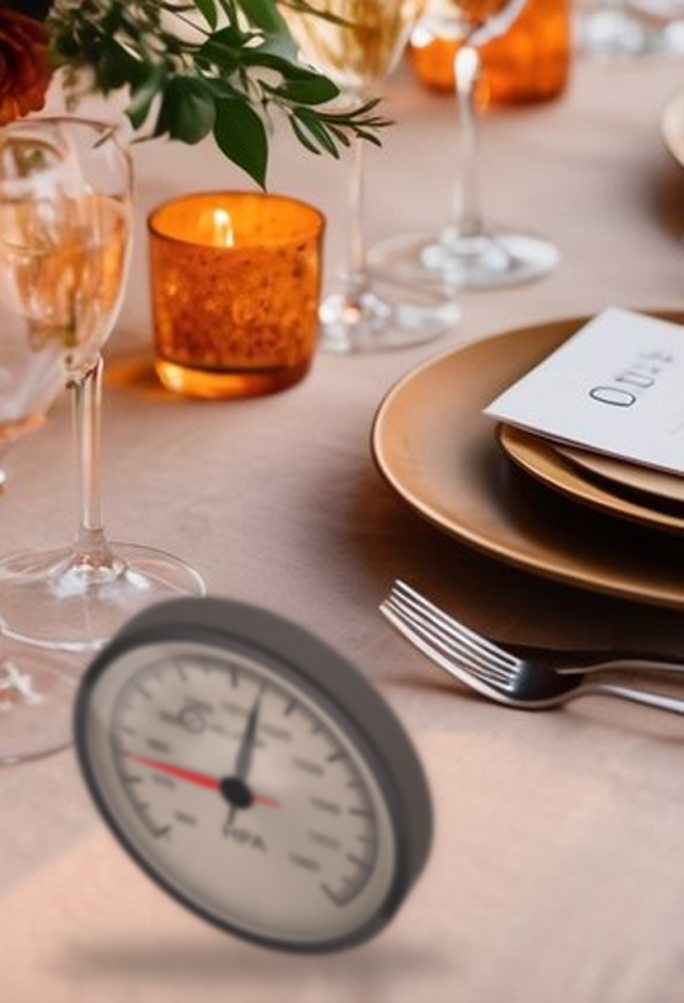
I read 1015 hPa
